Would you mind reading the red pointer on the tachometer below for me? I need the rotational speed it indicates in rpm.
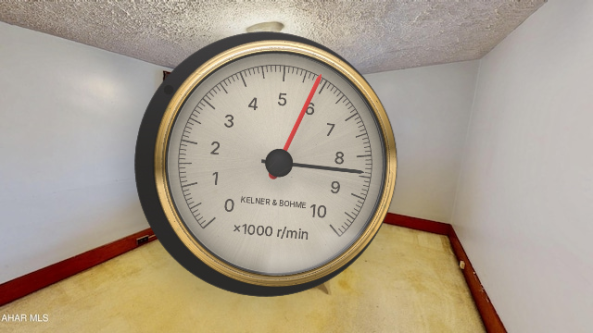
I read 5800 rpm
